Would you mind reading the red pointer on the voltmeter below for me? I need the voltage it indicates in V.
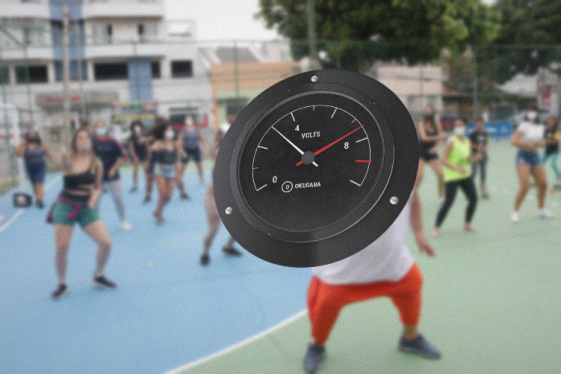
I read 7.5 V
